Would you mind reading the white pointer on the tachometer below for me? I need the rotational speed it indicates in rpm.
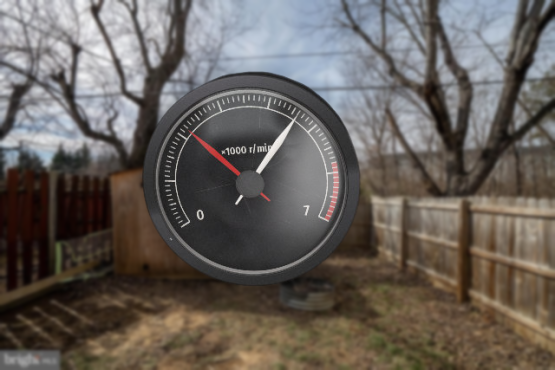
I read 4600 rpm
